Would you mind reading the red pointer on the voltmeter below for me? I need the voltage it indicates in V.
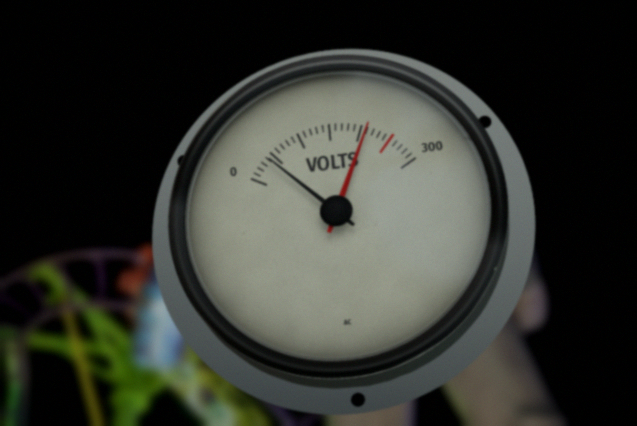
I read 210 V
